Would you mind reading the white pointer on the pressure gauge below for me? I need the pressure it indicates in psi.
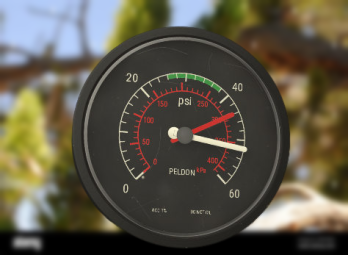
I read 52 psi
